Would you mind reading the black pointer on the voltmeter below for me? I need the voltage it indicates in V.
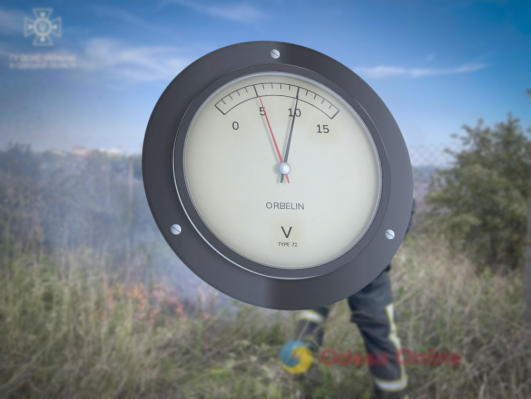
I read 10 V
